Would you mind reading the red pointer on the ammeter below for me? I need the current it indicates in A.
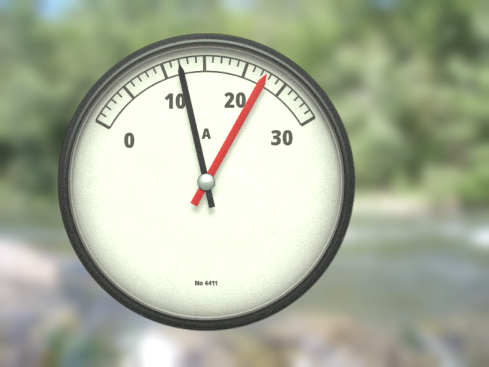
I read 22.5 A
